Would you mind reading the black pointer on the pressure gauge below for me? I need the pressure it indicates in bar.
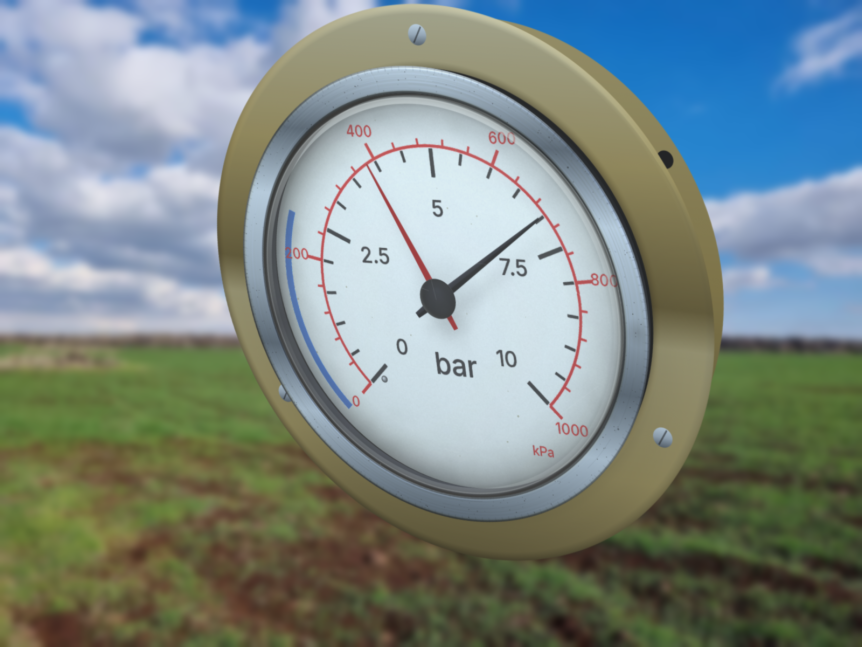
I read 7 bar
